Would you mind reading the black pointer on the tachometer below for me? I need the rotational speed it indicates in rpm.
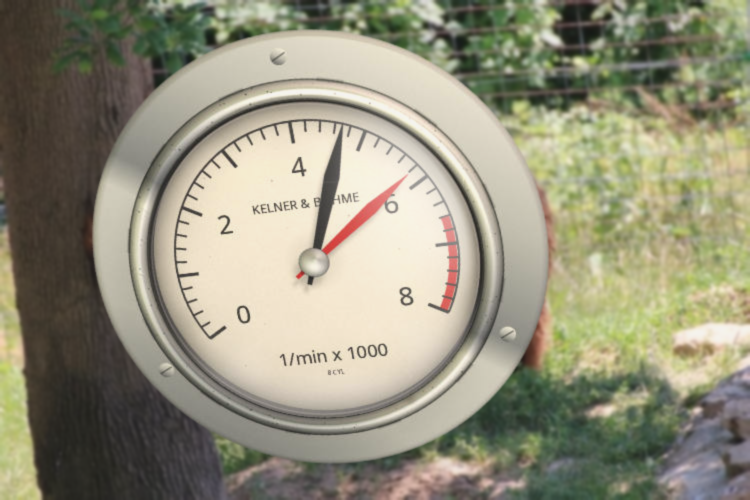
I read 4700 rpm
